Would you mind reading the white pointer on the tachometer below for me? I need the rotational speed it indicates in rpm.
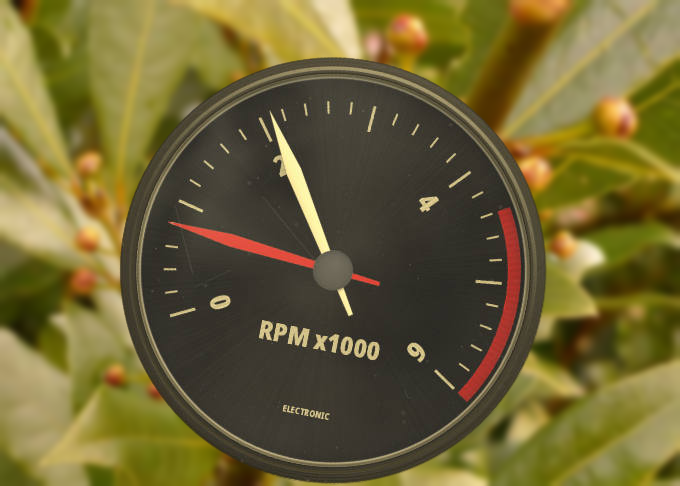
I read 2100 rpm
